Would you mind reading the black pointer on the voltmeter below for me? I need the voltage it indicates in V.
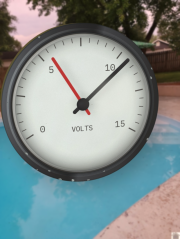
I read 10.5 V
